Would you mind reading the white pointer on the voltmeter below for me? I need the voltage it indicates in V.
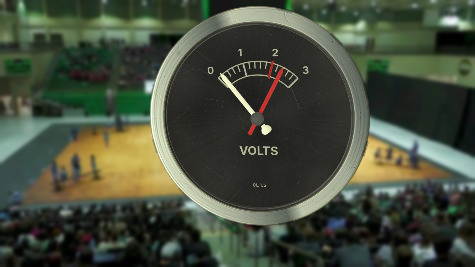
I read 0.2 V
